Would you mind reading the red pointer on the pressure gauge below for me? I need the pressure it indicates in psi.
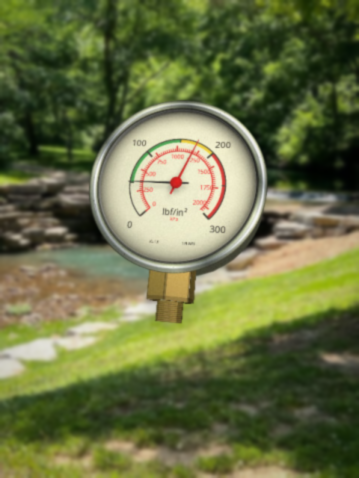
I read 175 psi
